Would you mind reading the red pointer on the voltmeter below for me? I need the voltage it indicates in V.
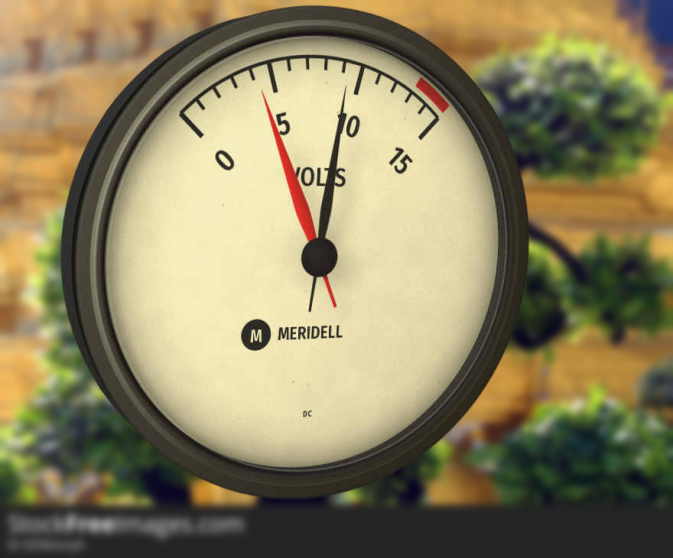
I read 4 V
